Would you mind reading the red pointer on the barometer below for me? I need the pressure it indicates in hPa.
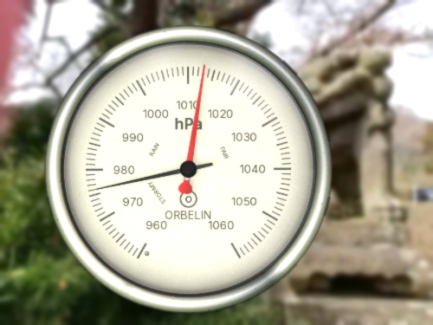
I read 1013 hPa
